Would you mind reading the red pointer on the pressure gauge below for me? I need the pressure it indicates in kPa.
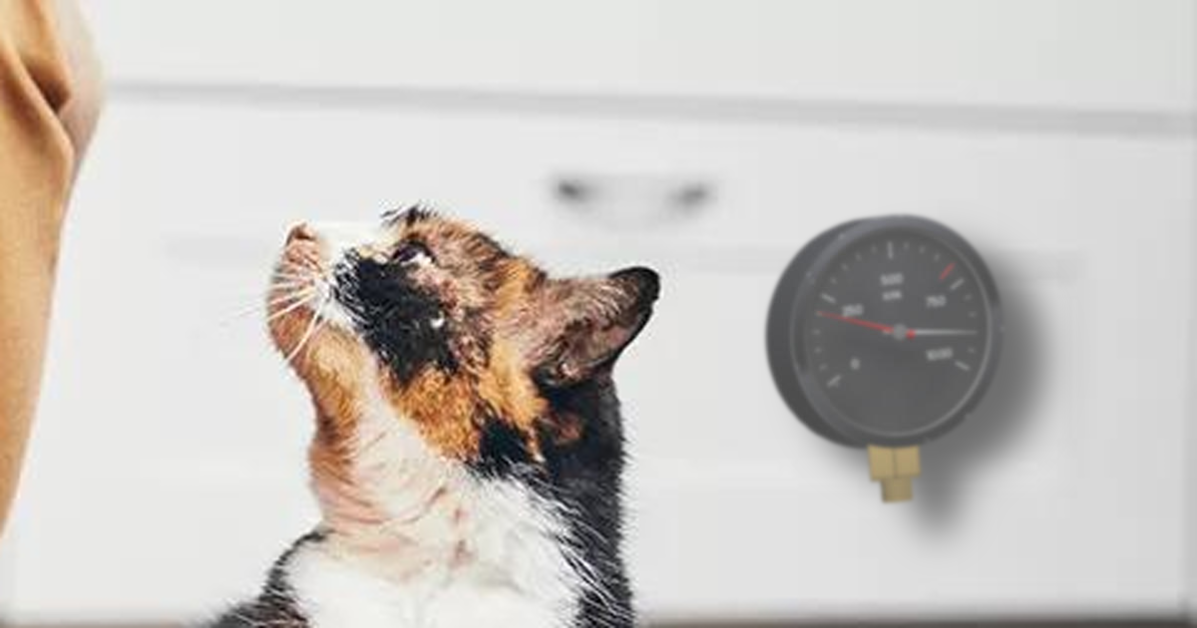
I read 200 kPa
